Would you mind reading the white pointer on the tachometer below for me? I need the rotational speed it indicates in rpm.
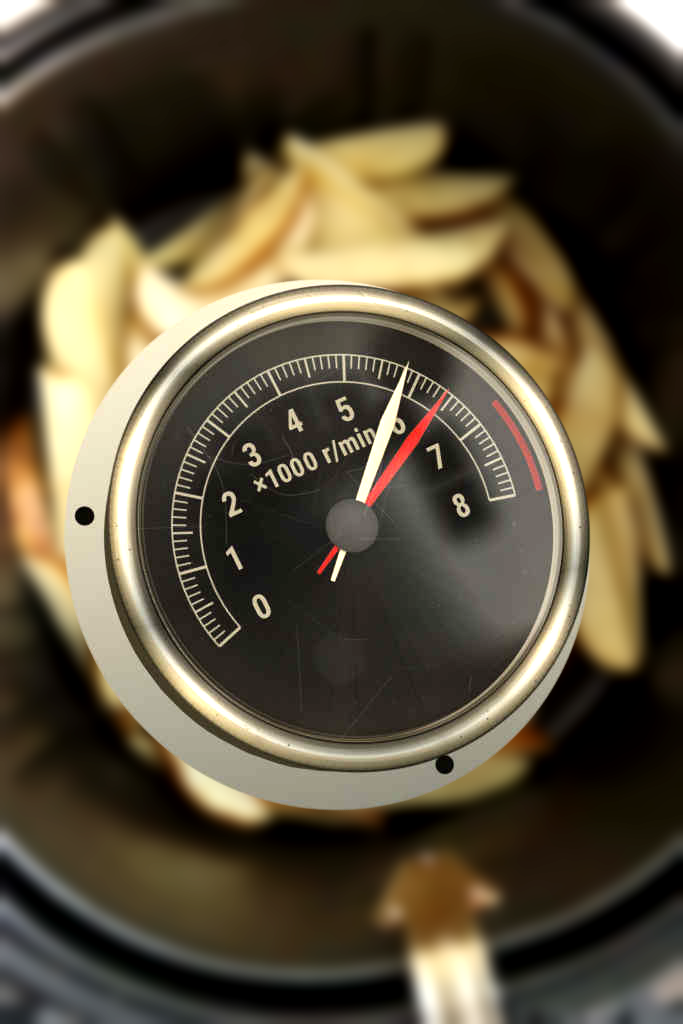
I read 5800 rpm
